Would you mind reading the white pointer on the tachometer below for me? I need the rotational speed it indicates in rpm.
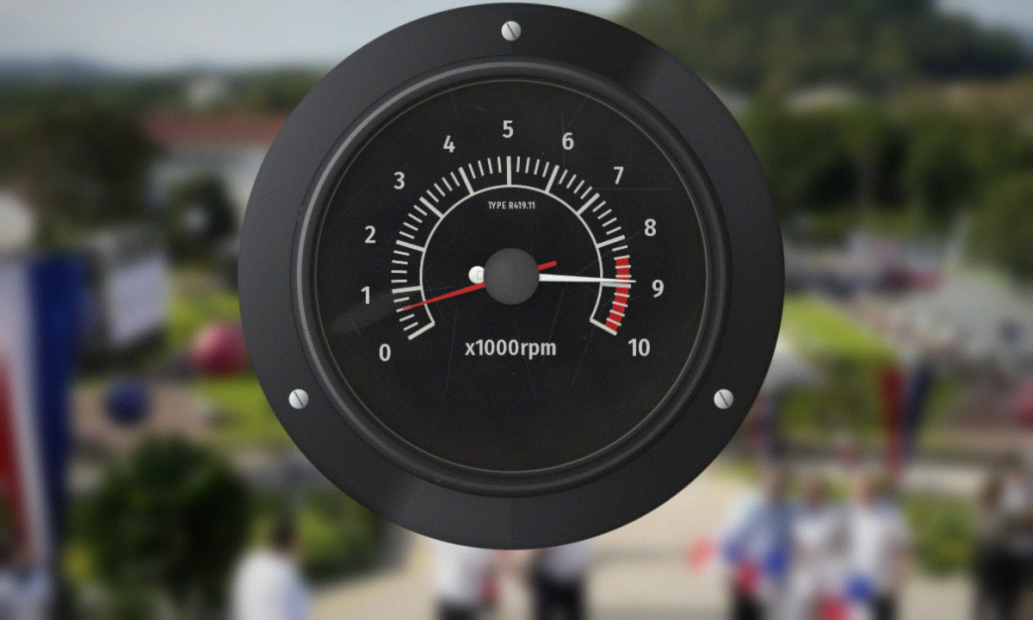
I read 8900 rpm
